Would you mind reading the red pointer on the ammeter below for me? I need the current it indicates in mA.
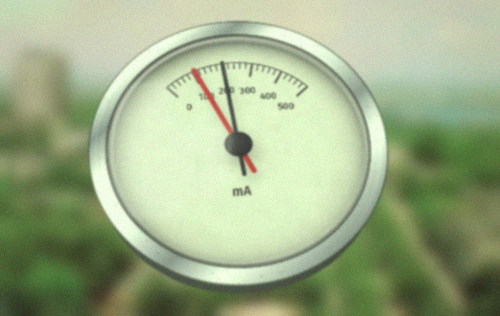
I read 100 mA
